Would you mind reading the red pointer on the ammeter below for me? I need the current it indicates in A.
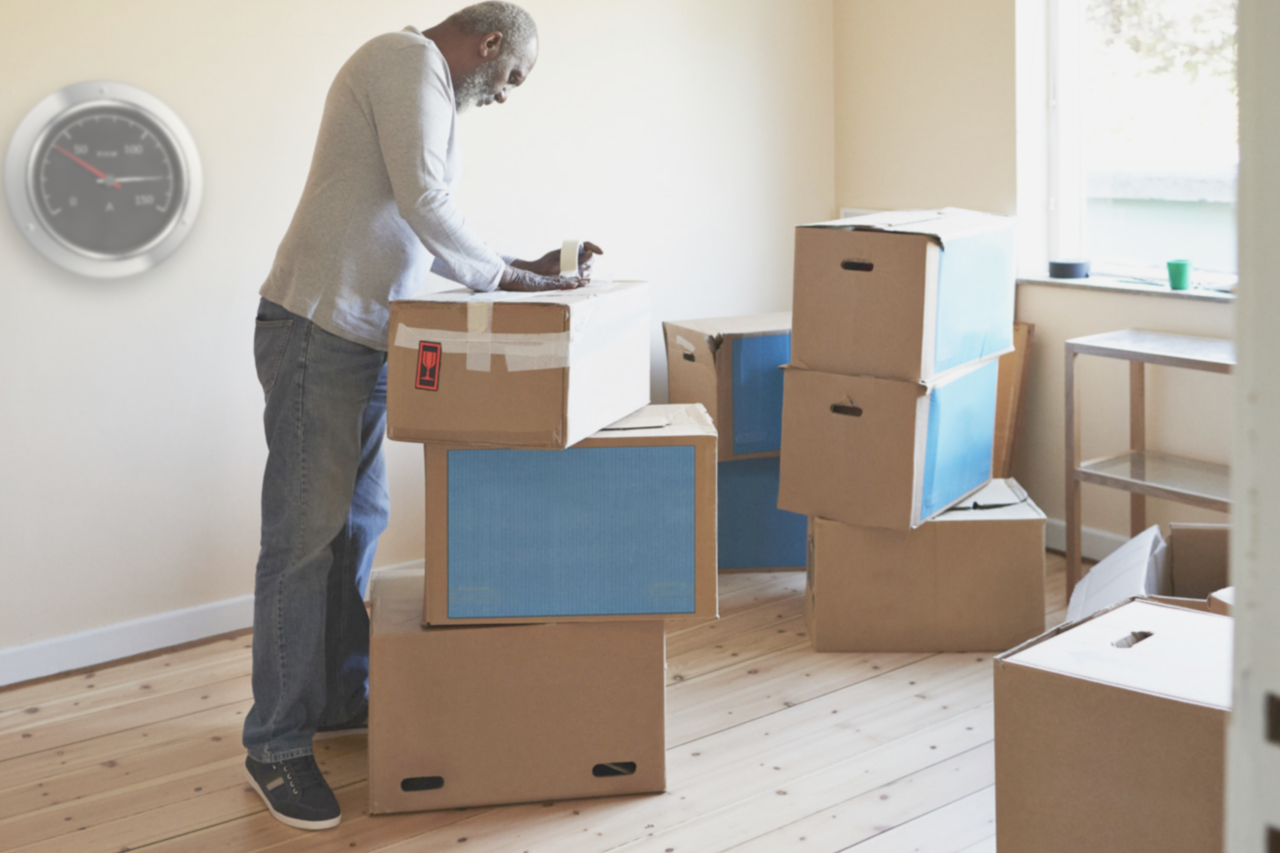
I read 40 A
